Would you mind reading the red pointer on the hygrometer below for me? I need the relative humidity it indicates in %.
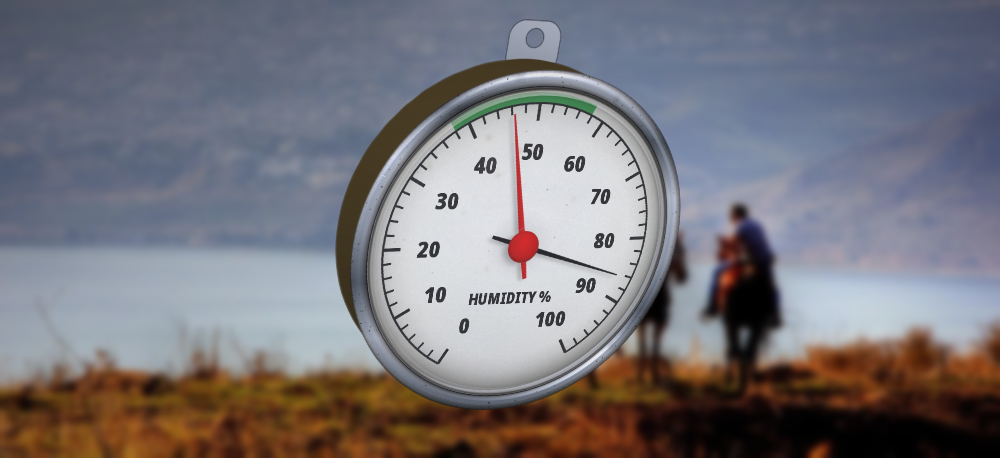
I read 46 %
